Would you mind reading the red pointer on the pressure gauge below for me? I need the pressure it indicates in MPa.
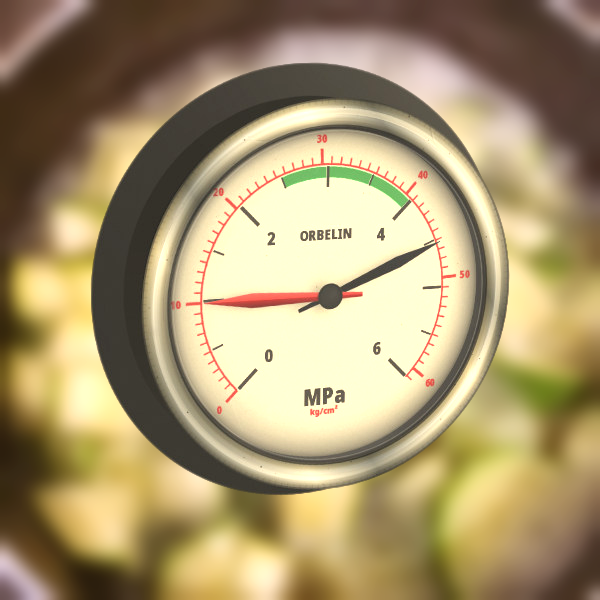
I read 1 MPa
